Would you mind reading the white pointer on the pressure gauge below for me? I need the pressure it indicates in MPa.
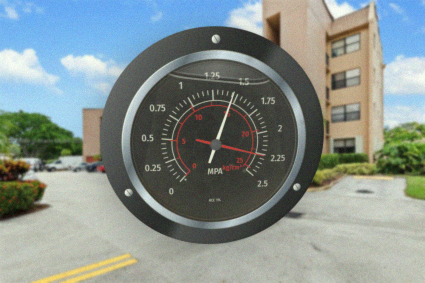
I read 1.45 MPa
